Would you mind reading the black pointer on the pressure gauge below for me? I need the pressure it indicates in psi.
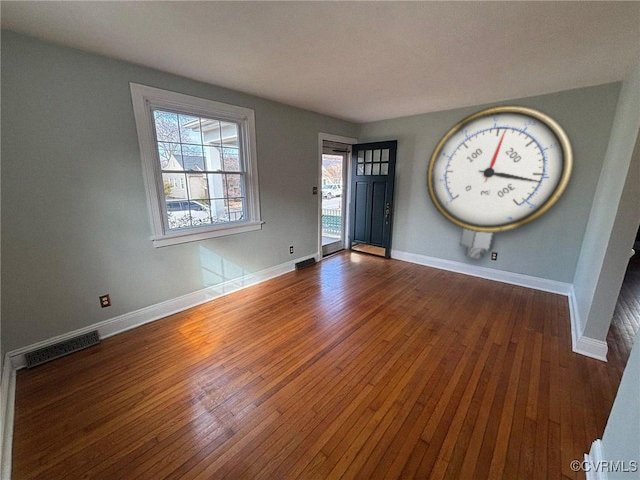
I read 260 psi
